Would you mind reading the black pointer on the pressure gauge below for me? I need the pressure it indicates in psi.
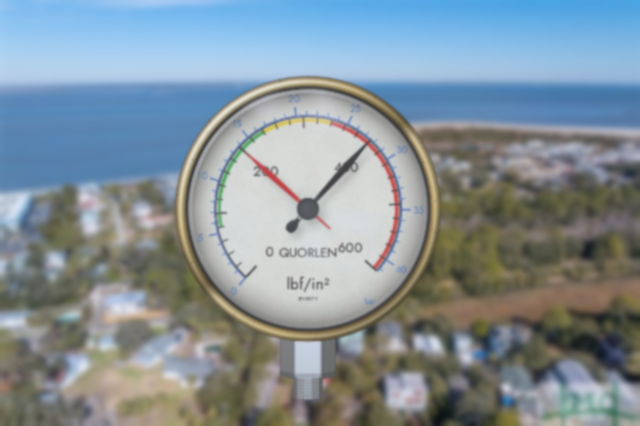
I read 400 psi
